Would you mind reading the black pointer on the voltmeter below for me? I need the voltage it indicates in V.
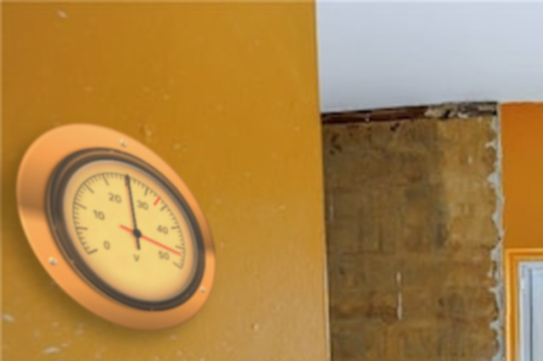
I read 25 V
